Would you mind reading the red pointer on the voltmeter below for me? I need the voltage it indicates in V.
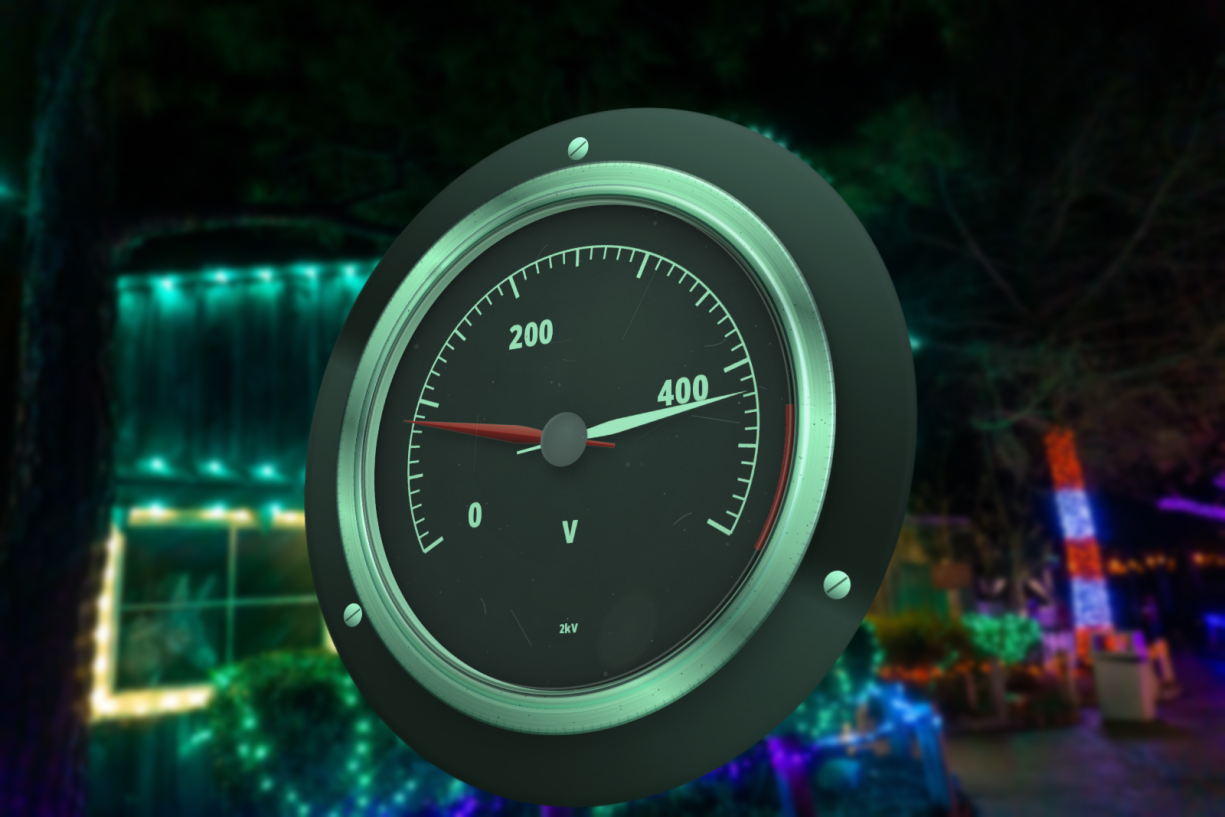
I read 85 V
